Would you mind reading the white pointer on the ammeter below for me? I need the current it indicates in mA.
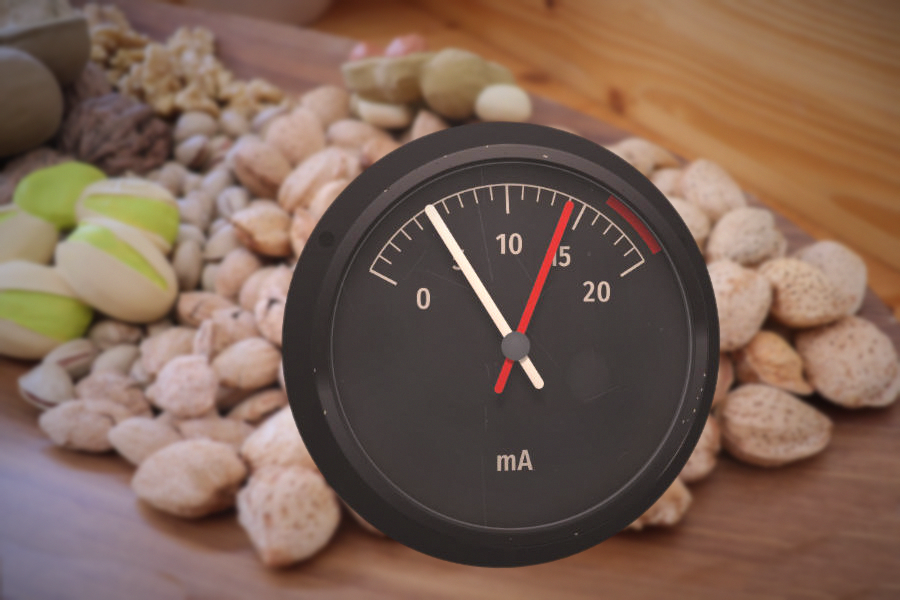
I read 5 mA
